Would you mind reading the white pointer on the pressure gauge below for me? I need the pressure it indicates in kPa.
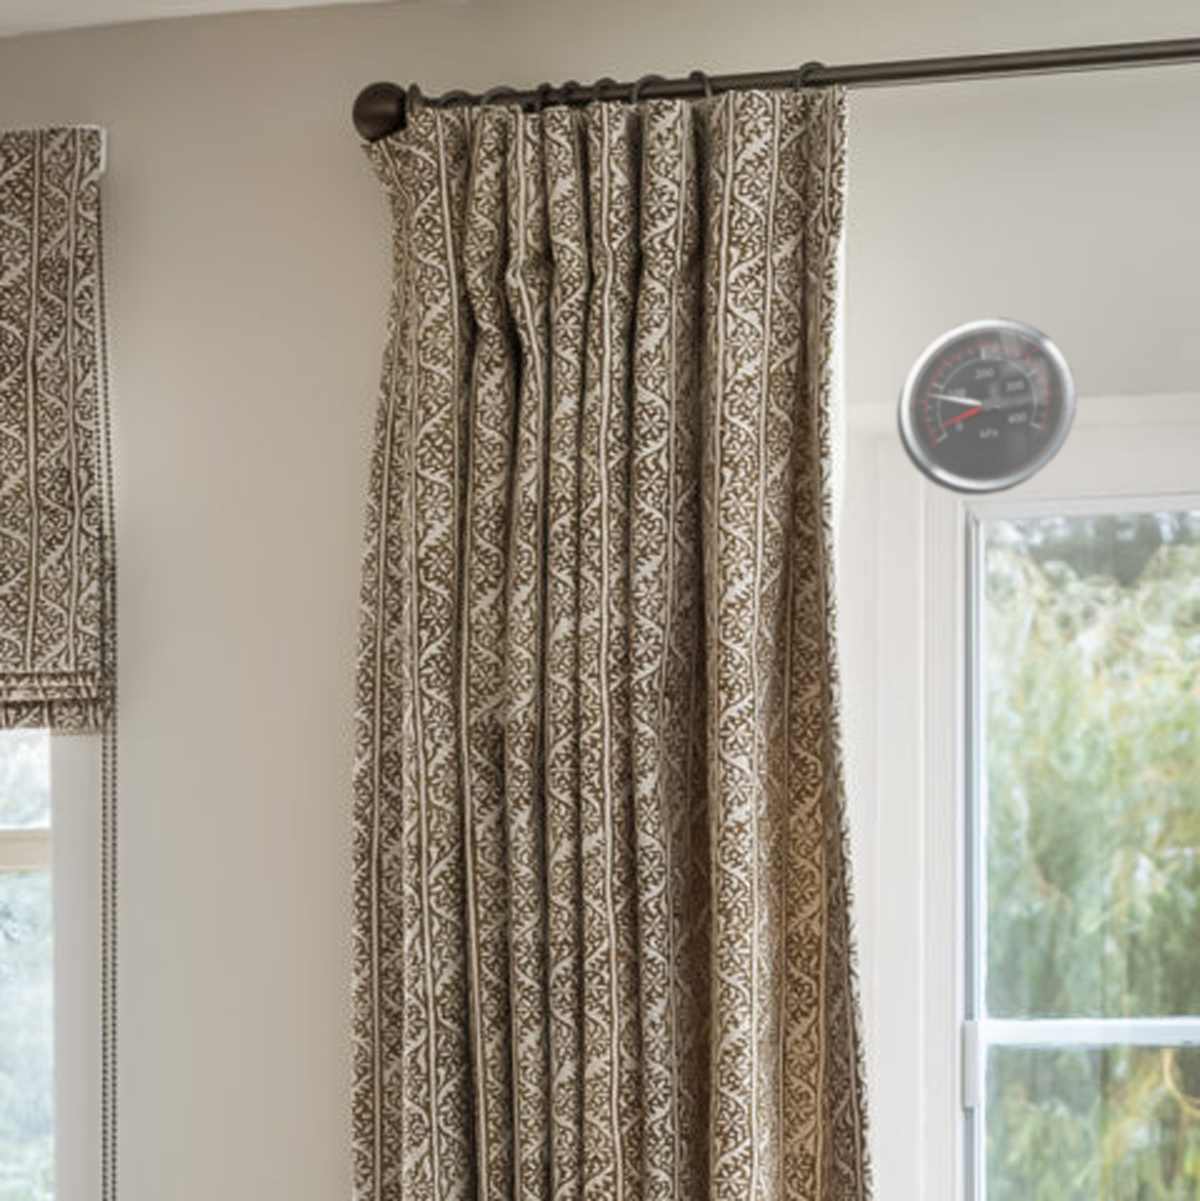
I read 80 kPa
